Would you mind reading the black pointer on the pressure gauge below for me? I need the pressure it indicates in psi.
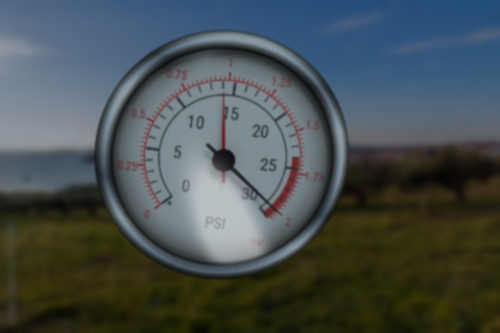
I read 29 psi
